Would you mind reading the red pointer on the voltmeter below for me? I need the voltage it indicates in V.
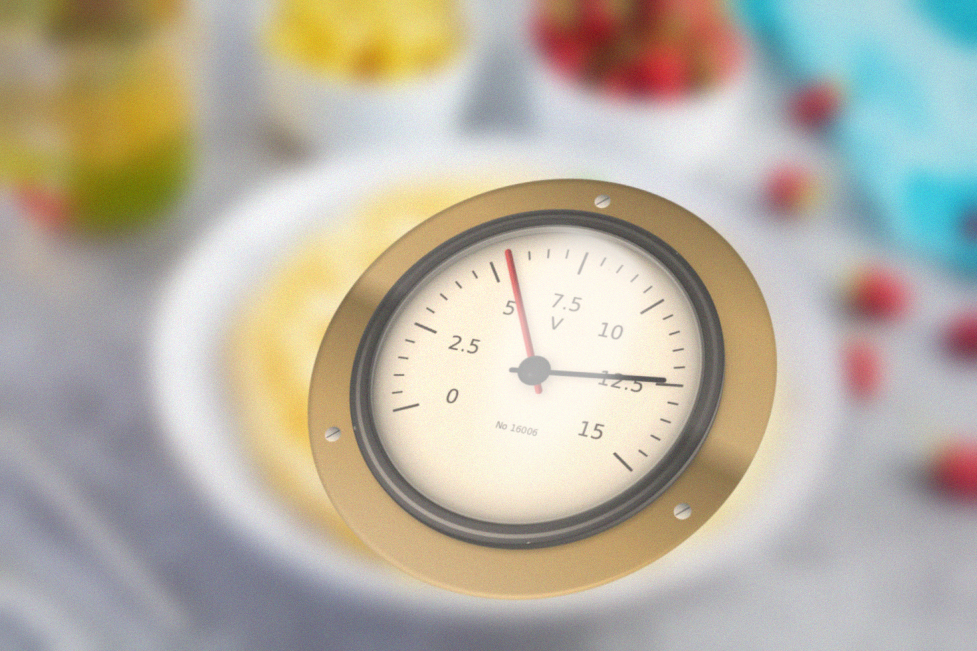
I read 5.5 V
